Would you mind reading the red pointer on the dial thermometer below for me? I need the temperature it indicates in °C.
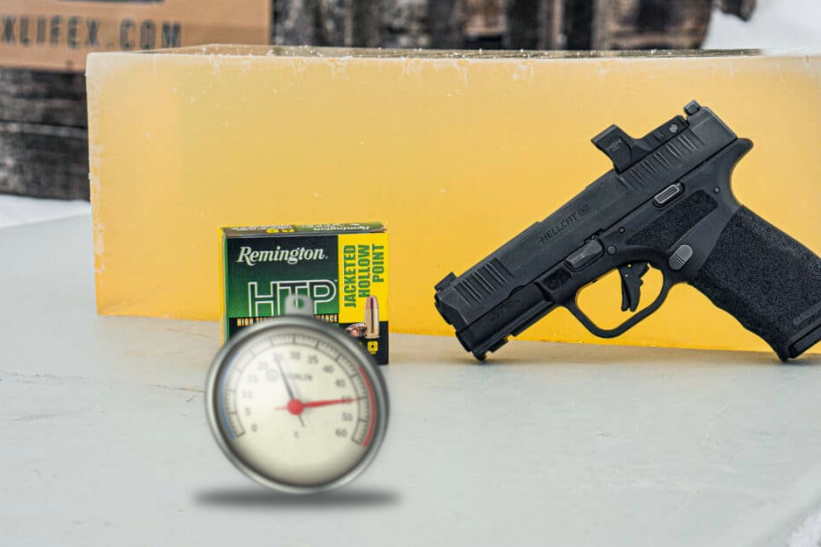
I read 50 °C
